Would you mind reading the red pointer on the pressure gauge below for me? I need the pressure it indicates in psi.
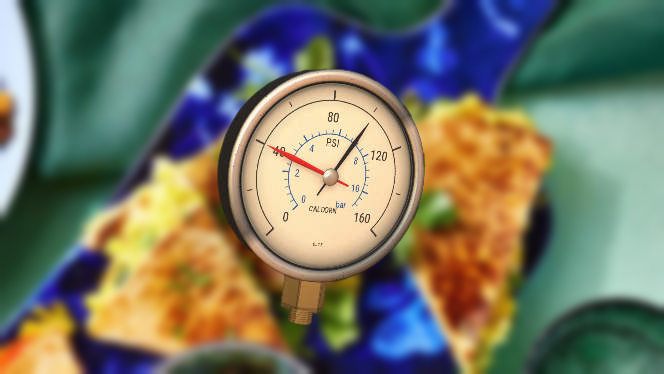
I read 40 psi
